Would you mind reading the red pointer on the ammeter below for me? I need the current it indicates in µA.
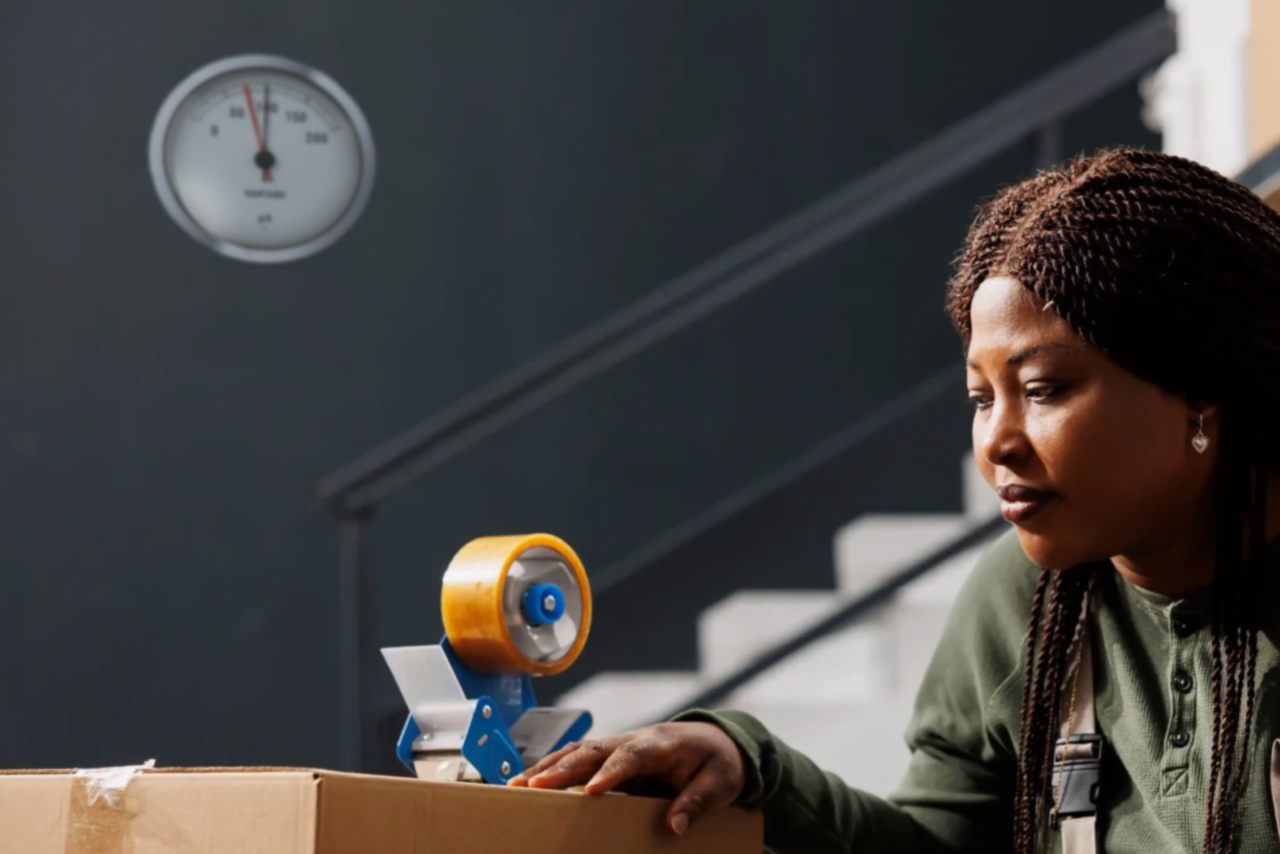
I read 75 µA
